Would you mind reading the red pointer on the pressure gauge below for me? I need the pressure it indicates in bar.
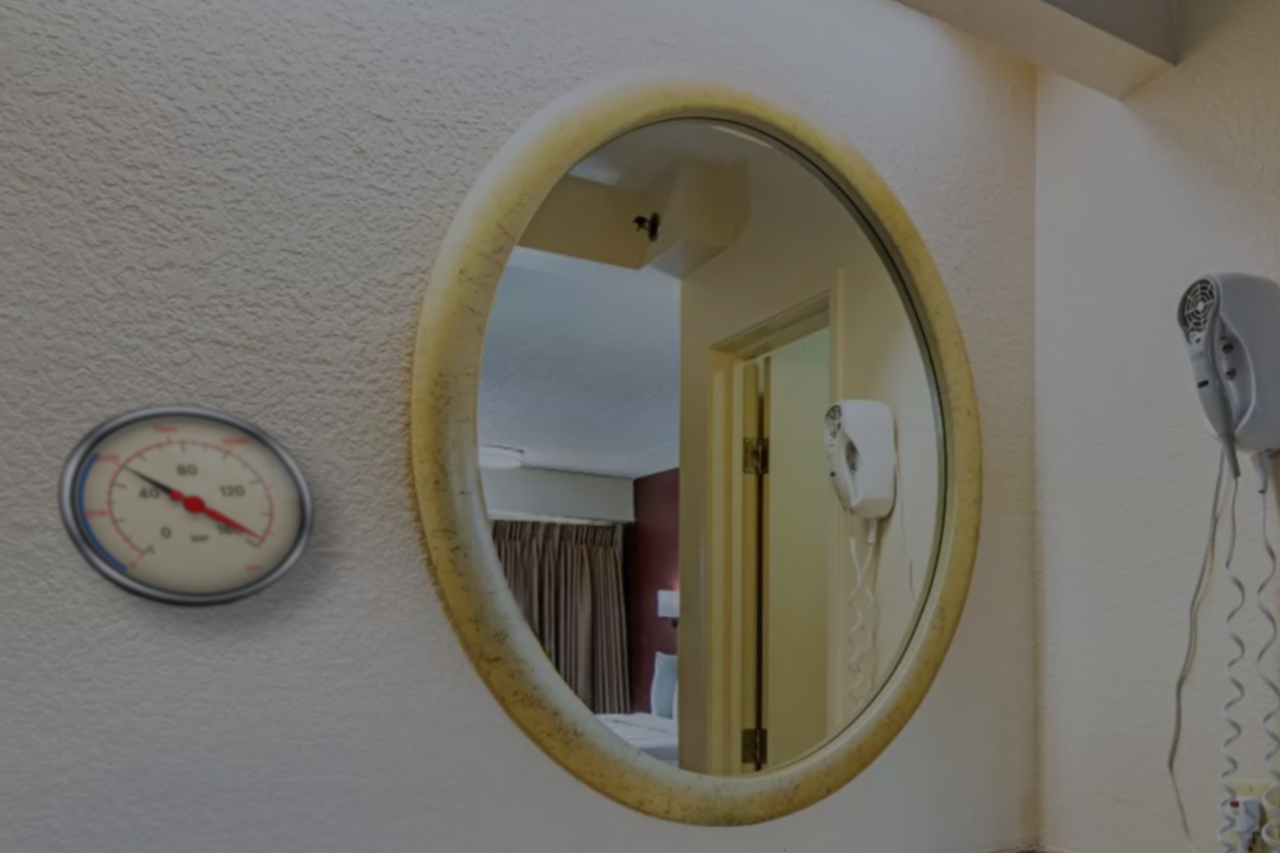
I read 155 bar
